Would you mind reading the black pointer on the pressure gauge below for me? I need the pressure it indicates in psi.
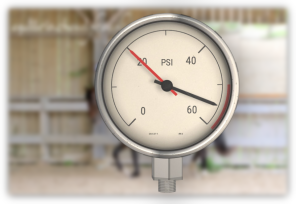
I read 55 psi
